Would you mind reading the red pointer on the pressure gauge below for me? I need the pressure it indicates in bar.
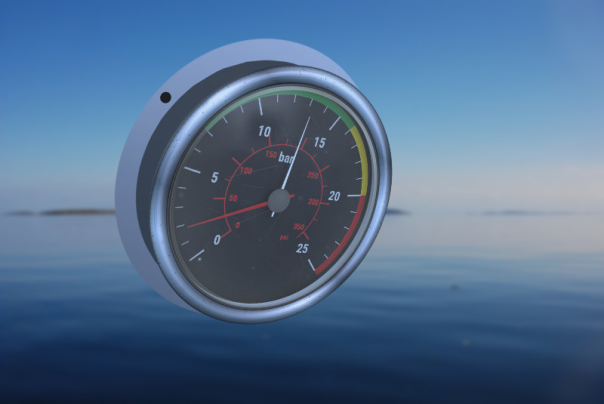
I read 2 bar
